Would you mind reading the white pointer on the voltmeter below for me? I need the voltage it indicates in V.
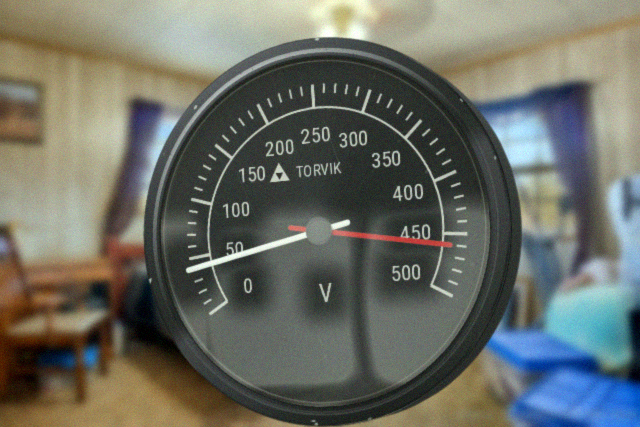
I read 40 V
